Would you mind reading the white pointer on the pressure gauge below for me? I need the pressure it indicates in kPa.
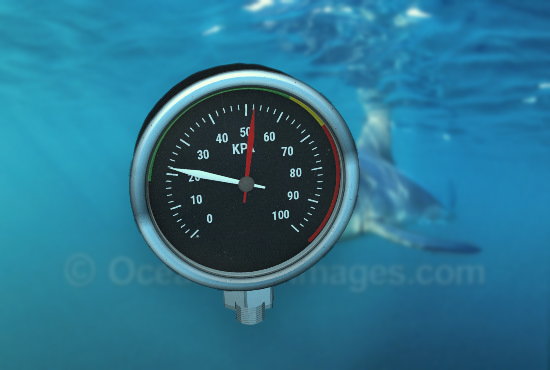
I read 22 kPa
